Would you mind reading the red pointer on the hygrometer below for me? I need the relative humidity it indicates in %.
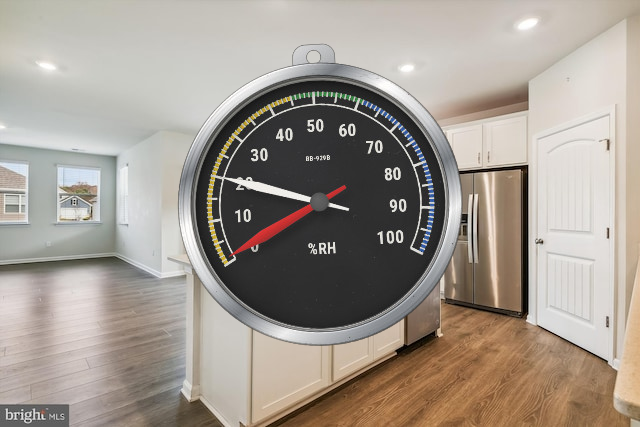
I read 1 %
